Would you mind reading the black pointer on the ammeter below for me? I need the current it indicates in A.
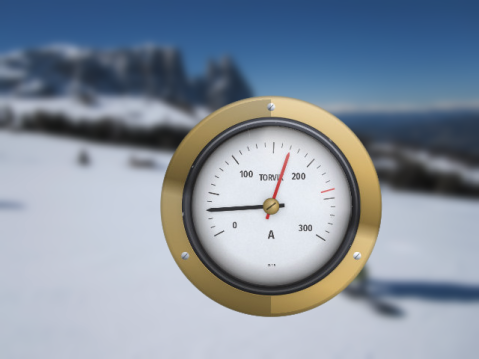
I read 30 A
